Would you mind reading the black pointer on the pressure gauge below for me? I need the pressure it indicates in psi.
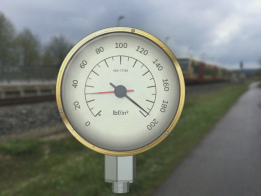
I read 195 psi
